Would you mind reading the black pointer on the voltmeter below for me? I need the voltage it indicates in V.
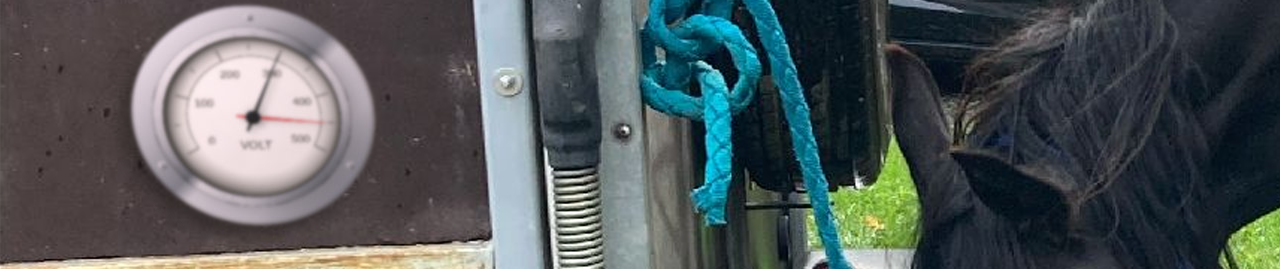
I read 300 V
